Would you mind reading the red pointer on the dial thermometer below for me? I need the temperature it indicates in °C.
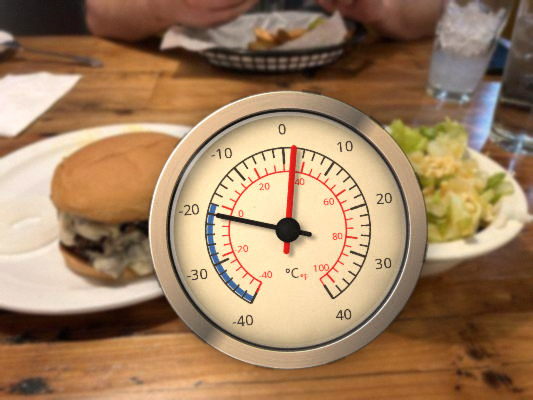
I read 2 °C
